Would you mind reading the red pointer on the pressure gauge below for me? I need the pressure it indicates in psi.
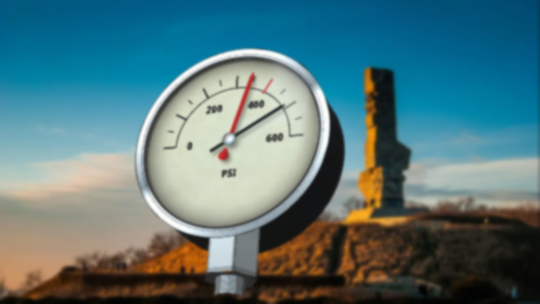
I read 350 psi
